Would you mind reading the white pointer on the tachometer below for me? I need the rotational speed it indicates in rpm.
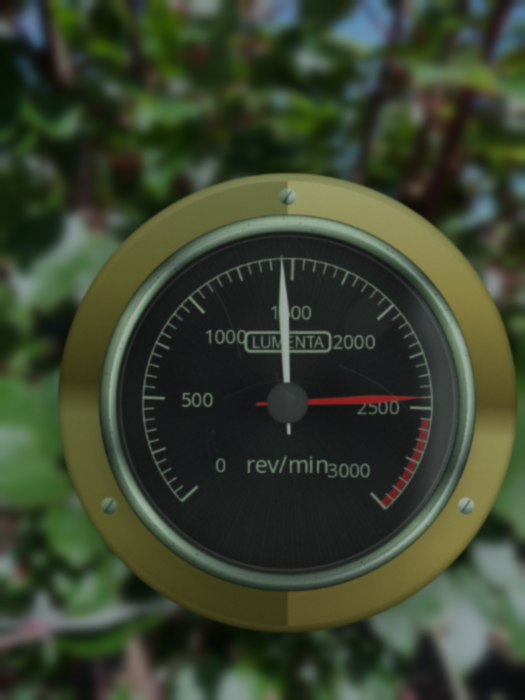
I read 1450 rpm
